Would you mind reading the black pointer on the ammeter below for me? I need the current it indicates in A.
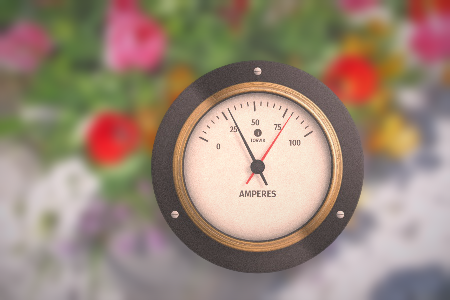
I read 30 A
